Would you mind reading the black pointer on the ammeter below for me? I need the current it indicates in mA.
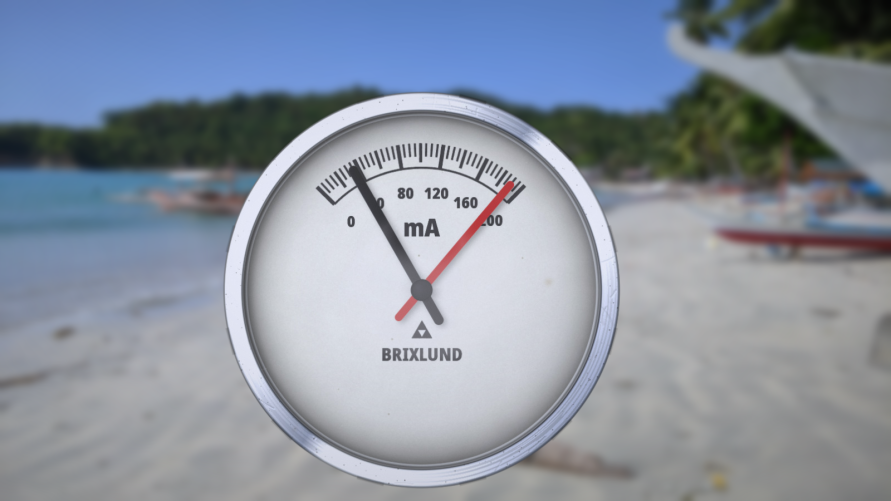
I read 35 mA
